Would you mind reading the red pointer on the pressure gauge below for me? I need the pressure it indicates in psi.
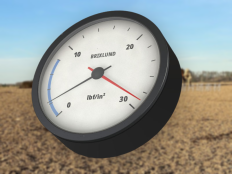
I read 29 psi
